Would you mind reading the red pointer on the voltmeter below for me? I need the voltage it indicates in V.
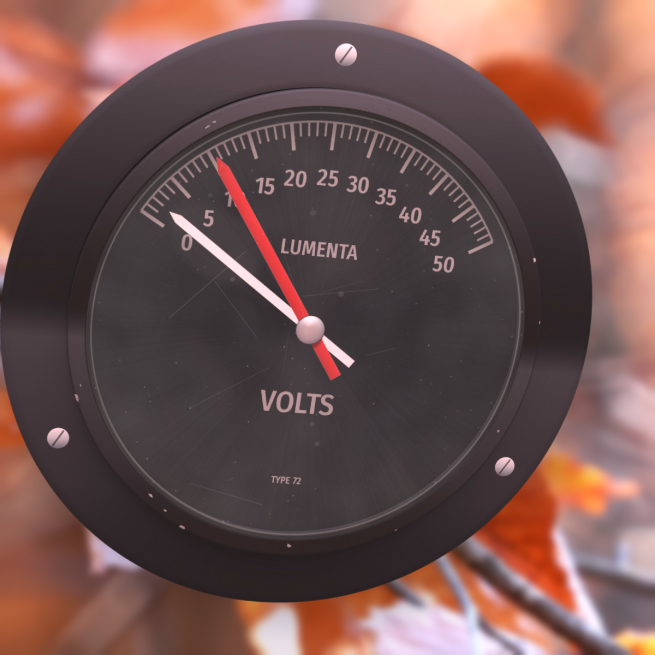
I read 10.5 V
